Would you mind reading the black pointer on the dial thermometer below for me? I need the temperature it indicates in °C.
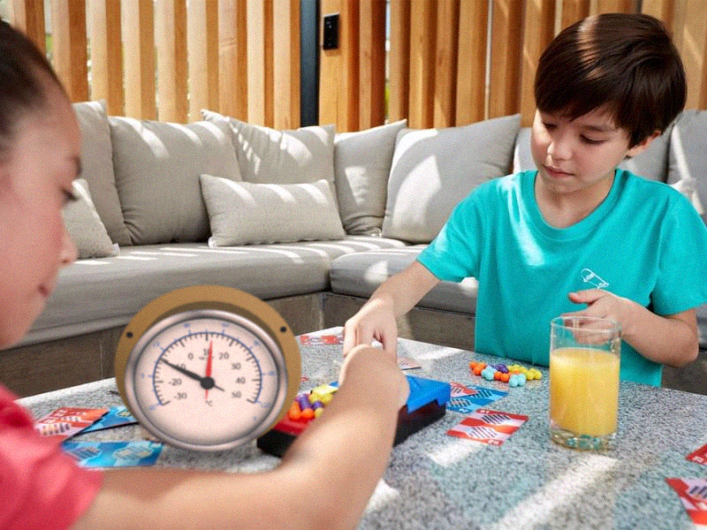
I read -10 °C
